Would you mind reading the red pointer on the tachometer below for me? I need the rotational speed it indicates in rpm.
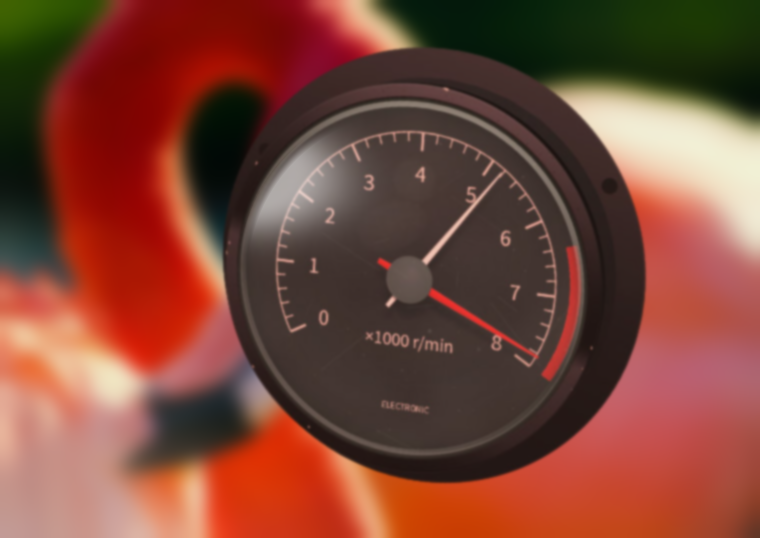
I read 7800 rpm
